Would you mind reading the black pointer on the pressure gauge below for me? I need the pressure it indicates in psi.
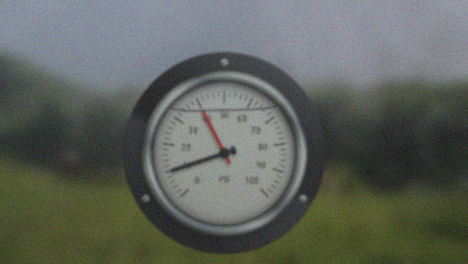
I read 10 psi
